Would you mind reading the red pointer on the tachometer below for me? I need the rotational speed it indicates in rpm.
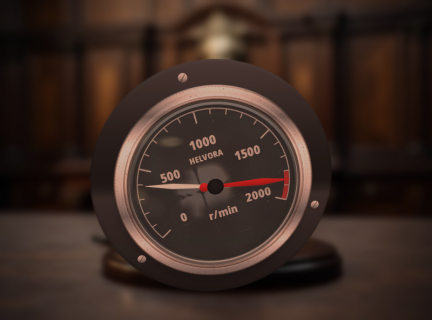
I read 1850 rpm
